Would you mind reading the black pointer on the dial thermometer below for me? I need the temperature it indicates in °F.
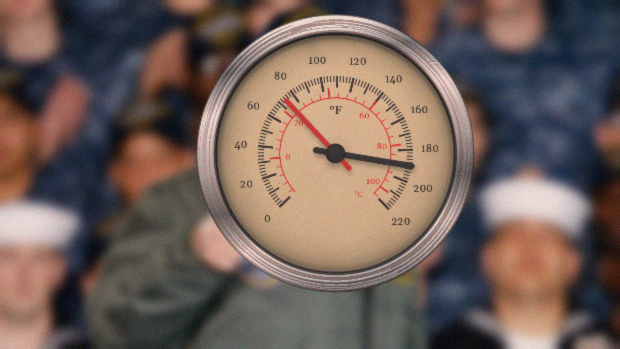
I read 190 °F
